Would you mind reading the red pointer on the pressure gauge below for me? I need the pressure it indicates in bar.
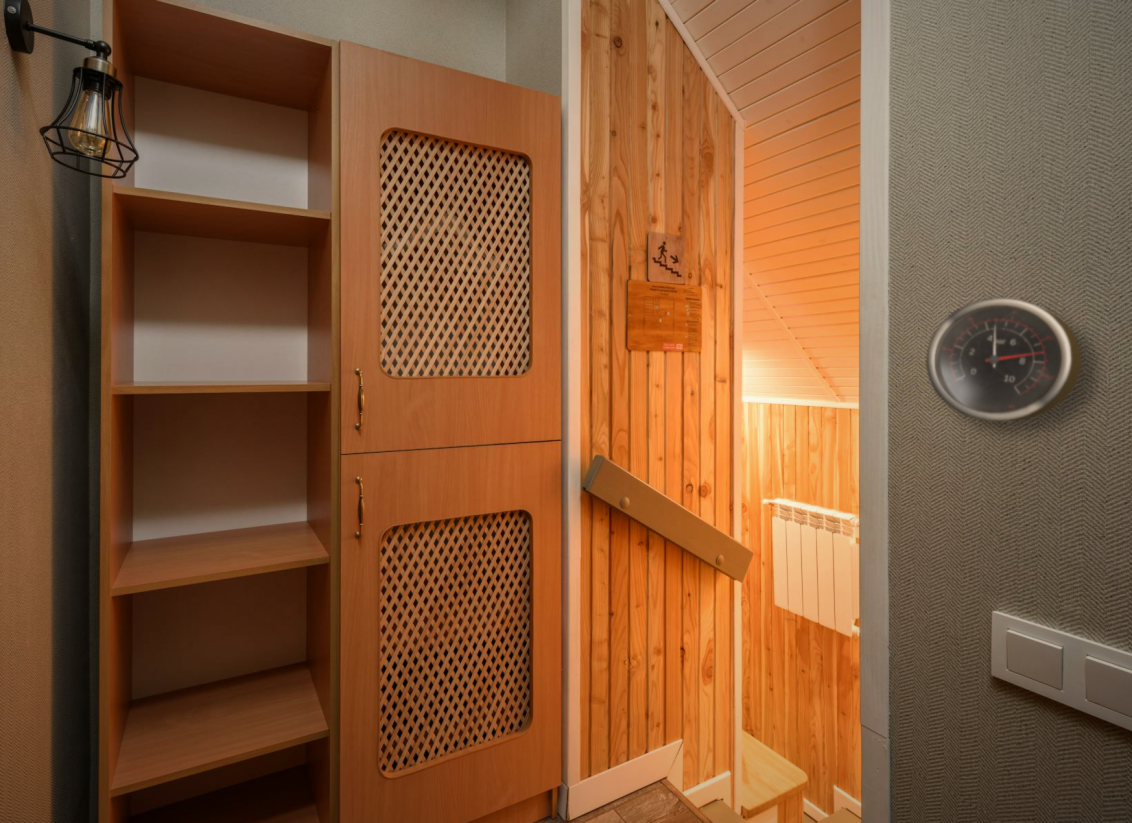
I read 7.5 bar
